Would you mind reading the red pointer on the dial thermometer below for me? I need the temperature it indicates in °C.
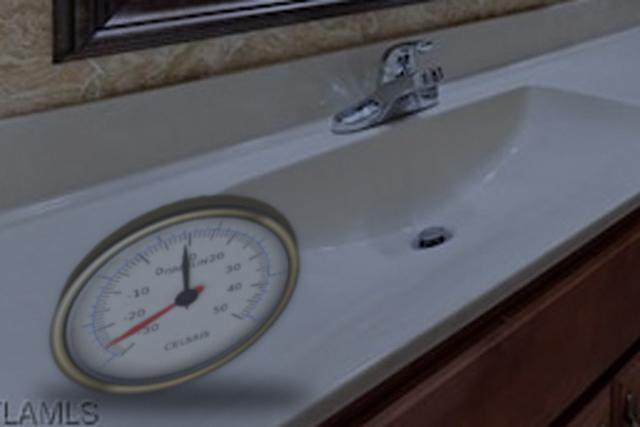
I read -25 °C
